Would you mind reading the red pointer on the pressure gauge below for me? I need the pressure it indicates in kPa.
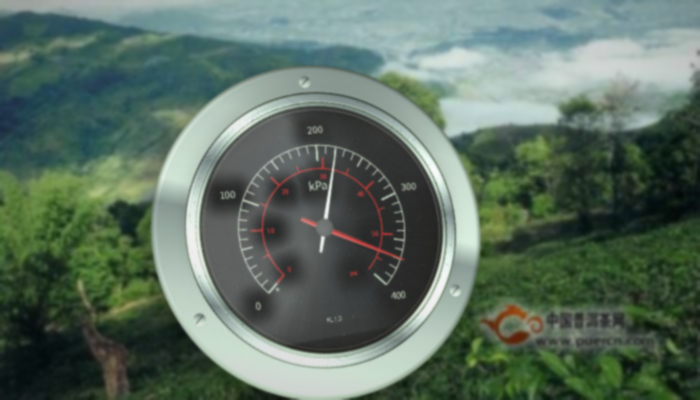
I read 370 kPa
